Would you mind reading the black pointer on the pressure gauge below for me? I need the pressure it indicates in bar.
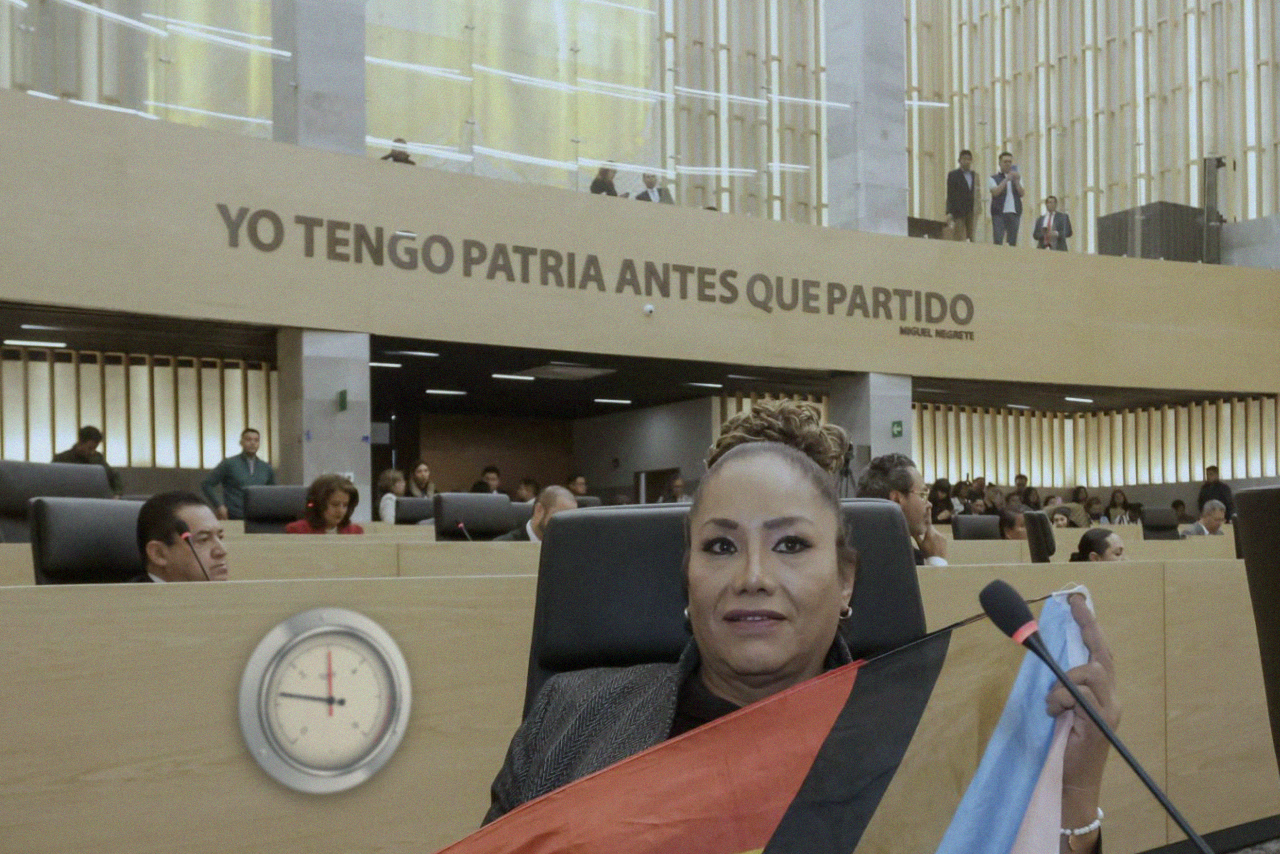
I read 1.25 bar
